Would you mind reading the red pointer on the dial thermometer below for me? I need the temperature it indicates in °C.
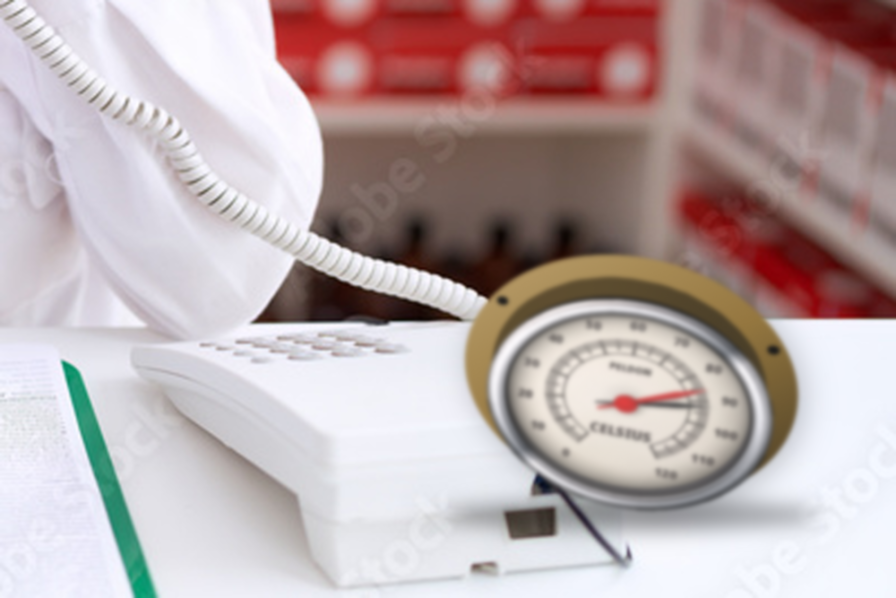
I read 85 °C
